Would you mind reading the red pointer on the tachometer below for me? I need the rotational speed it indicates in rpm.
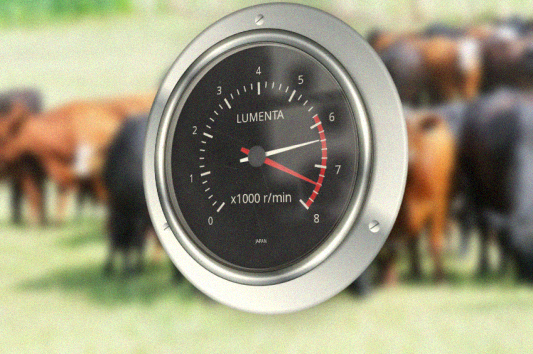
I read 7400 rpm
